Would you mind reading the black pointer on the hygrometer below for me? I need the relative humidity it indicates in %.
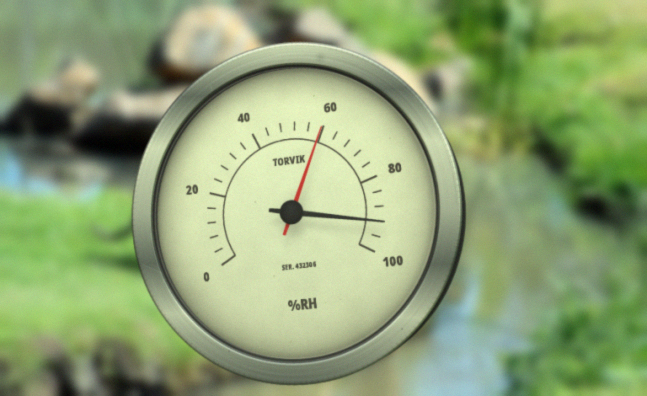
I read 92 %
